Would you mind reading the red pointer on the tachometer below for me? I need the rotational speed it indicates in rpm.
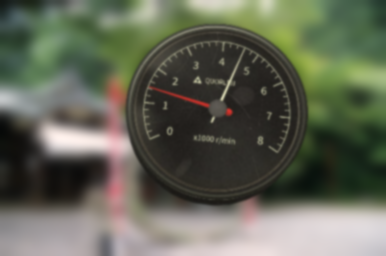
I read 1400 rpm
